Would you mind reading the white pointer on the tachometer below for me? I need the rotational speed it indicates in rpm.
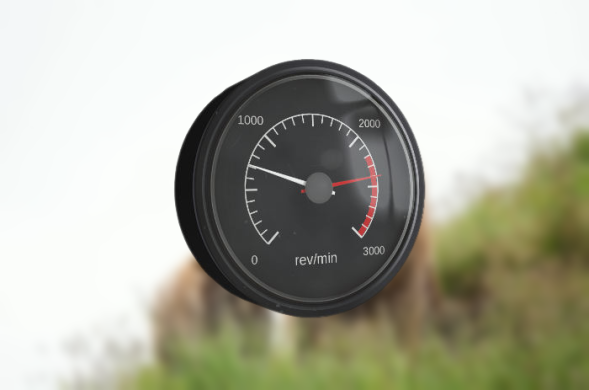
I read 700 rpm
